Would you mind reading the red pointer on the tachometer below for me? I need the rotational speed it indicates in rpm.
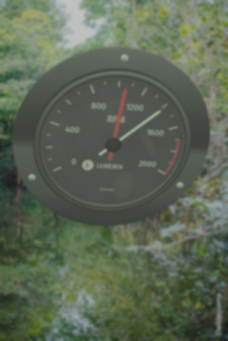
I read 1050 rpm
